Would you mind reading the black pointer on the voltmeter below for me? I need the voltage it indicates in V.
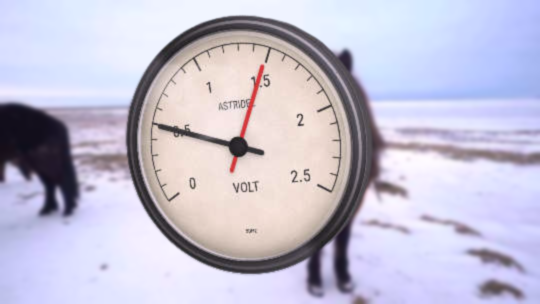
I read 0.5 V
